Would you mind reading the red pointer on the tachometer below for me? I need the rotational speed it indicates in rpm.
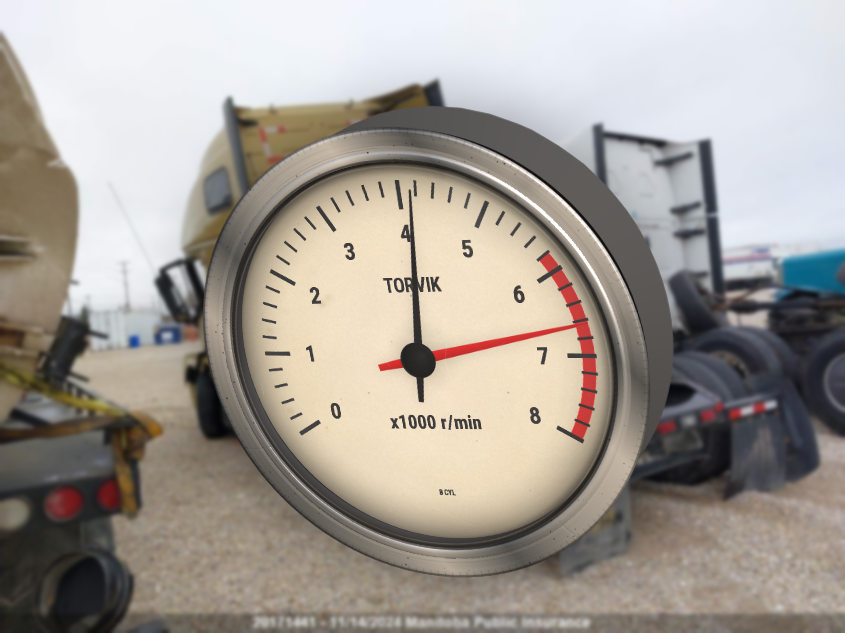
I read 6600 rpm
